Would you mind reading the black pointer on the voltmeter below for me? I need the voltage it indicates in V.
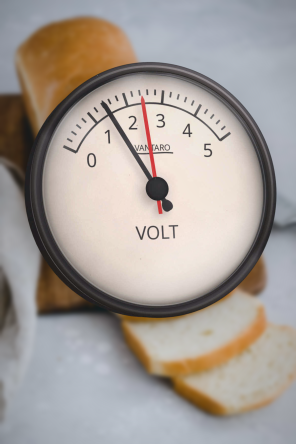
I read 1.4 V
